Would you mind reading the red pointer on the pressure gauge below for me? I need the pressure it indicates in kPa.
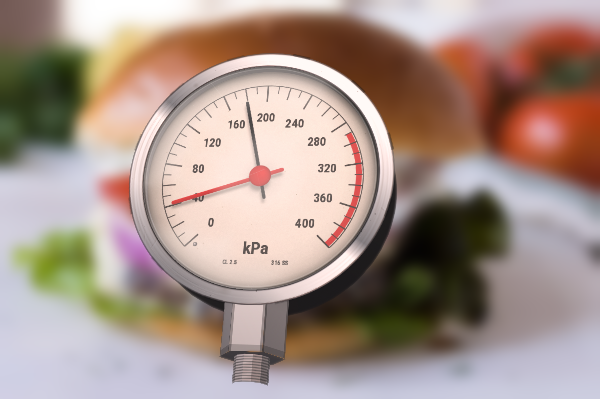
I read 40 kPa
